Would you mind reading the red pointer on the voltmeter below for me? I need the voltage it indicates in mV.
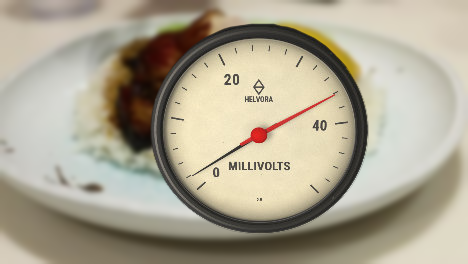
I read 36 mV
